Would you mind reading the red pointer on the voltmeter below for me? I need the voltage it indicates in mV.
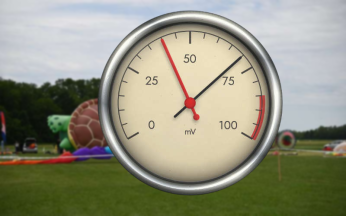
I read 40 mV
